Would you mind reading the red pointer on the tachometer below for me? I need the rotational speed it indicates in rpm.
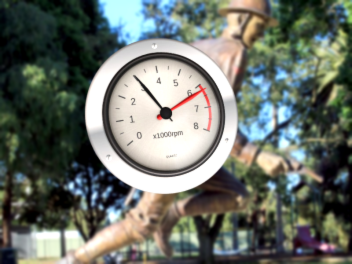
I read 6250 rpm
